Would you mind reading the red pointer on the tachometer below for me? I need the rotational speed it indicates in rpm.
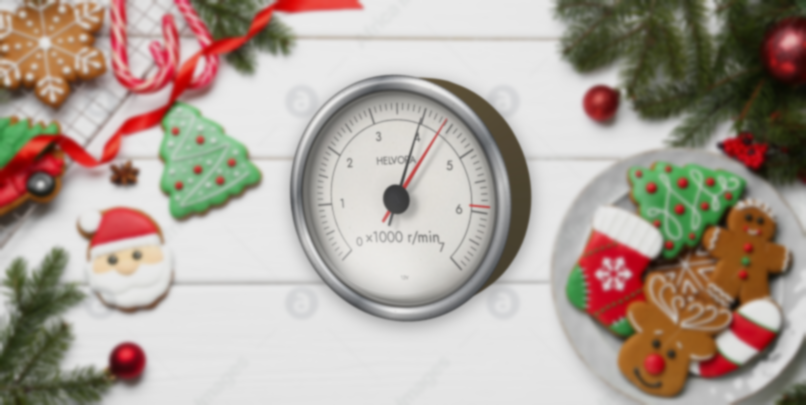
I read 4400 rpm
